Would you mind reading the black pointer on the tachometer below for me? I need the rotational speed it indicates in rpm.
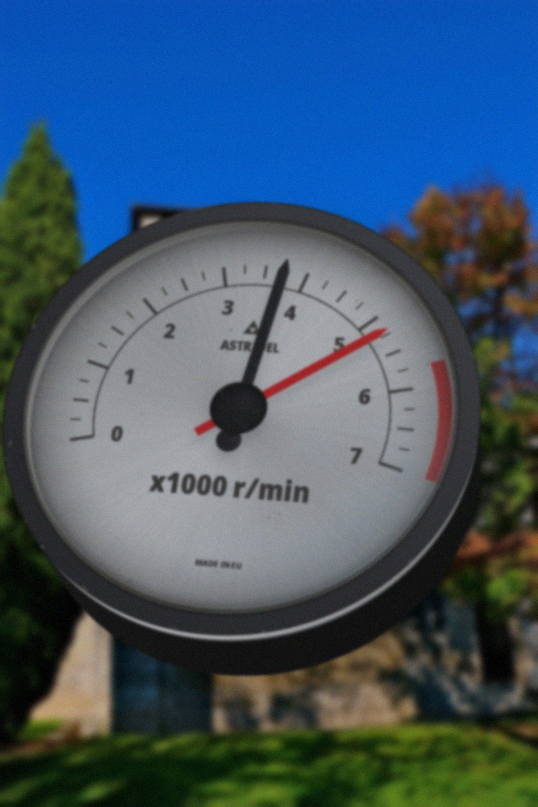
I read 3750 rpm
